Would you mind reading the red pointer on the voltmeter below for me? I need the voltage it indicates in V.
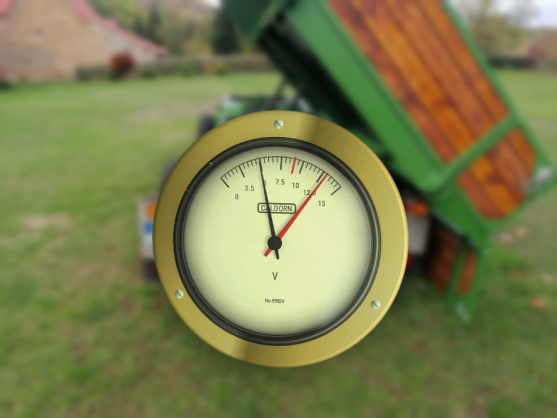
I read 13 V
